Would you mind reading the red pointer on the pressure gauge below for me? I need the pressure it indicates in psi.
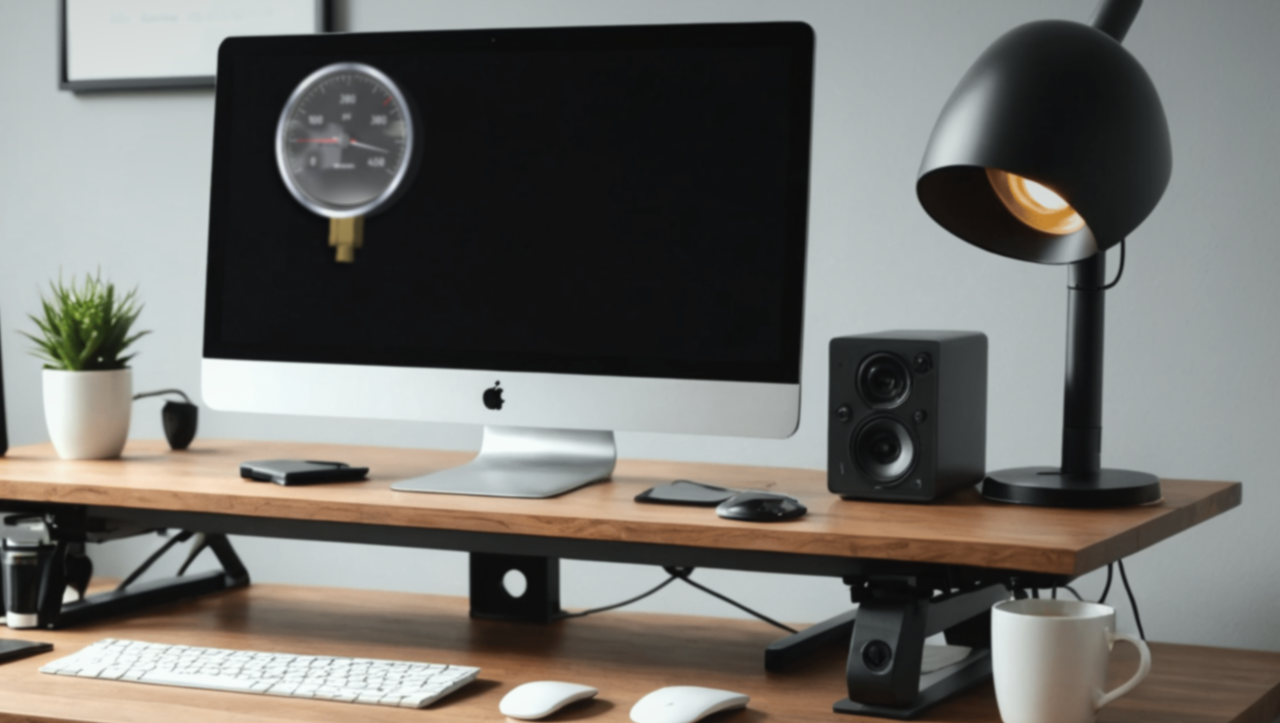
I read 50 psi
